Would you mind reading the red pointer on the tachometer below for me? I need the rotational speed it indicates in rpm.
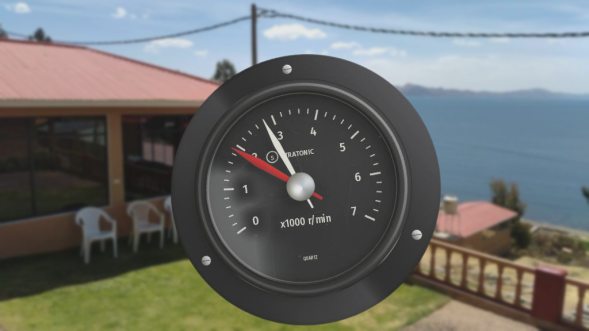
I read 1900 rpm
